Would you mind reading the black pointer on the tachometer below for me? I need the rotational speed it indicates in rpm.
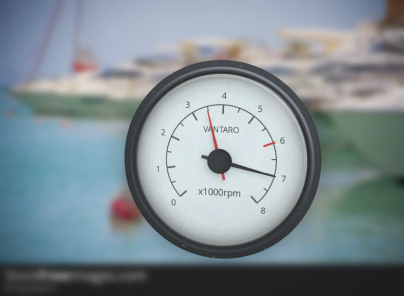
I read 7000 rpm
